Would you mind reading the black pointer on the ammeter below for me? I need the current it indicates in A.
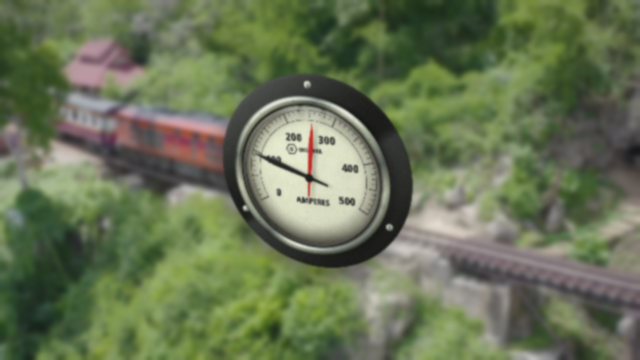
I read 100 A
